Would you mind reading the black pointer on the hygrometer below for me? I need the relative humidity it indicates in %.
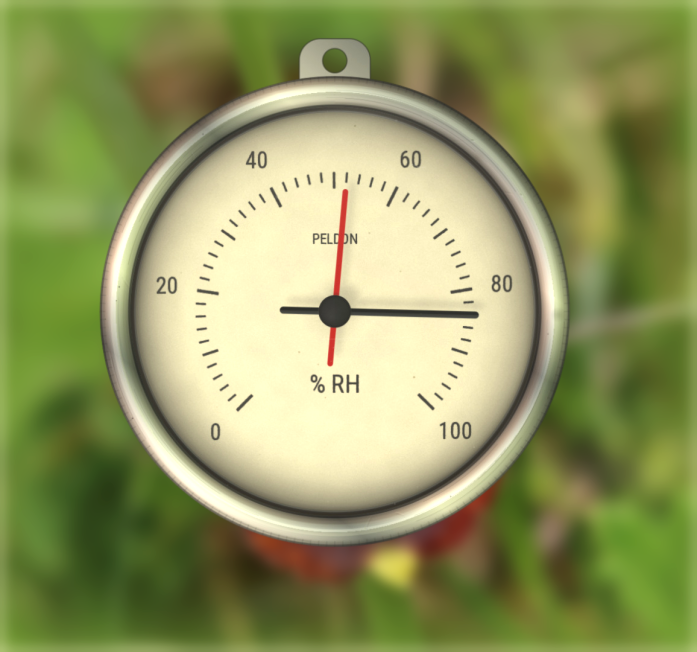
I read 84 %
